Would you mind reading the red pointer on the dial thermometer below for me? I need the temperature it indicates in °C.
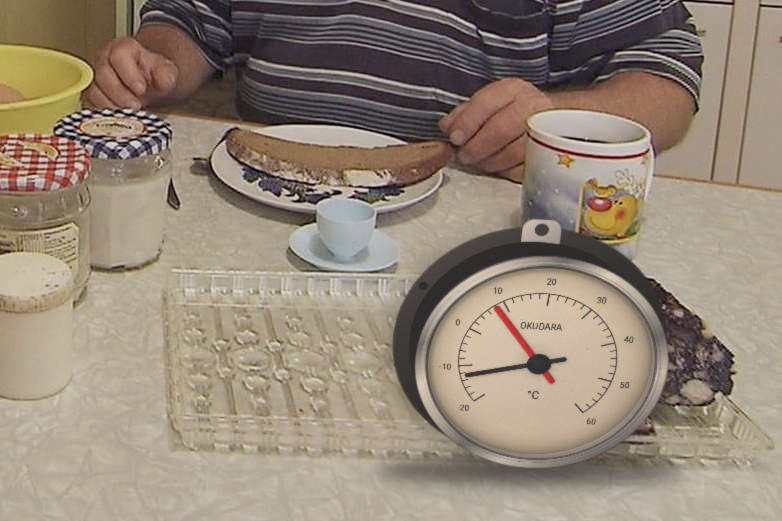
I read 8 °C
